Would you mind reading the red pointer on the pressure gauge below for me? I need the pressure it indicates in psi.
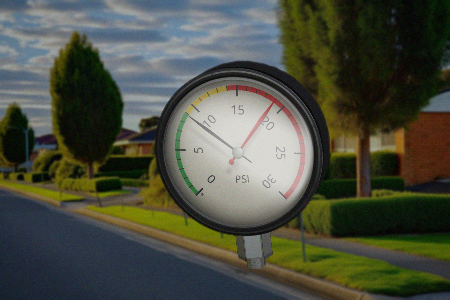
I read 19 psi
